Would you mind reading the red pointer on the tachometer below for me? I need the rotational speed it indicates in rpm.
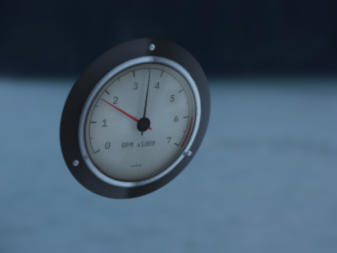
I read 1750 rpm
